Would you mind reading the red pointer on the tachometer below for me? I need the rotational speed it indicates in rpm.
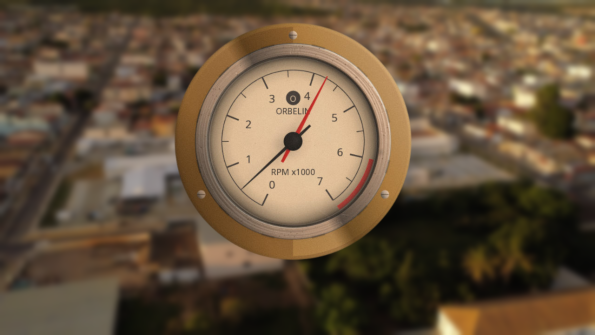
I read 4250 rpm
